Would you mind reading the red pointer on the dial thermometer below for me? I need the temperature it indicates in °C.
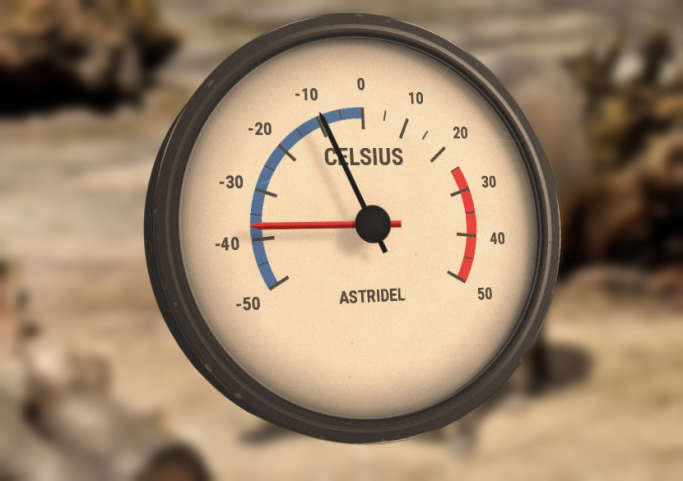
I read -37.5 °C
